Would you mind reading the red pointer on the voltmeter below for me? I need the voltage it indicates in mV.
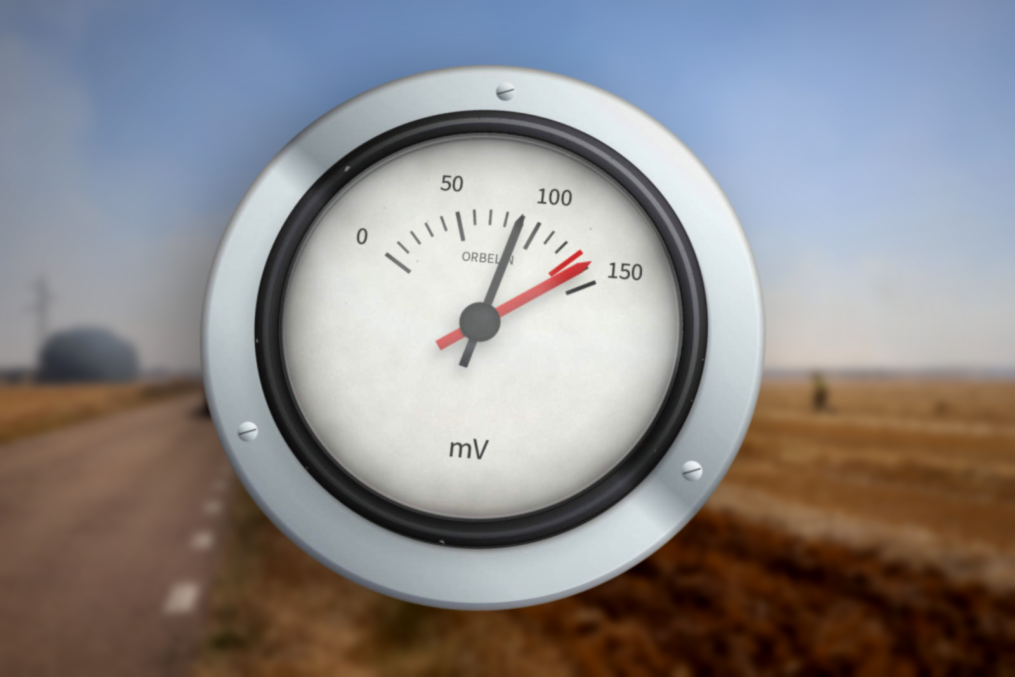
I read 140 mV
